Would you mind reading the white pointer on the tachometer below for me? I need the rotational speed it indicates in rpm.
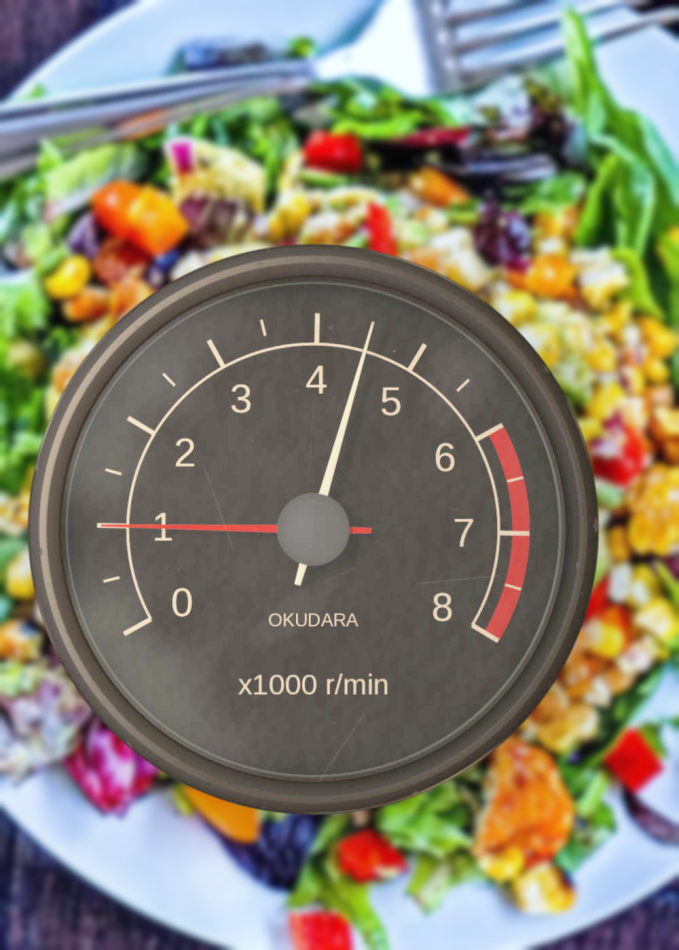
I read 4500 rpm
